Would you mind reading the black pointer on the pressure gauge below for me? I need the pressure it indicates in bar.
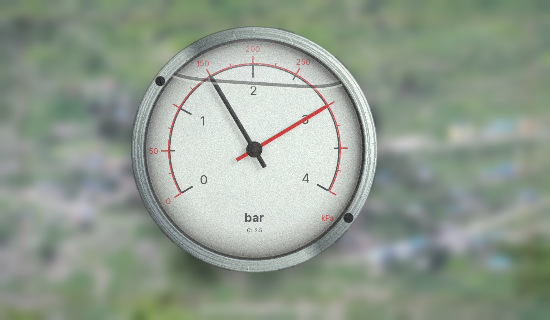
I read 1.5 bar
